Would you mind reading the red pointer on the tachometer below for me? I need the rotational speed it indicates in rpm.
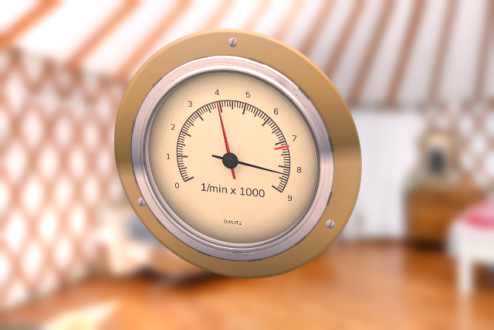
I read 4000 rpm
